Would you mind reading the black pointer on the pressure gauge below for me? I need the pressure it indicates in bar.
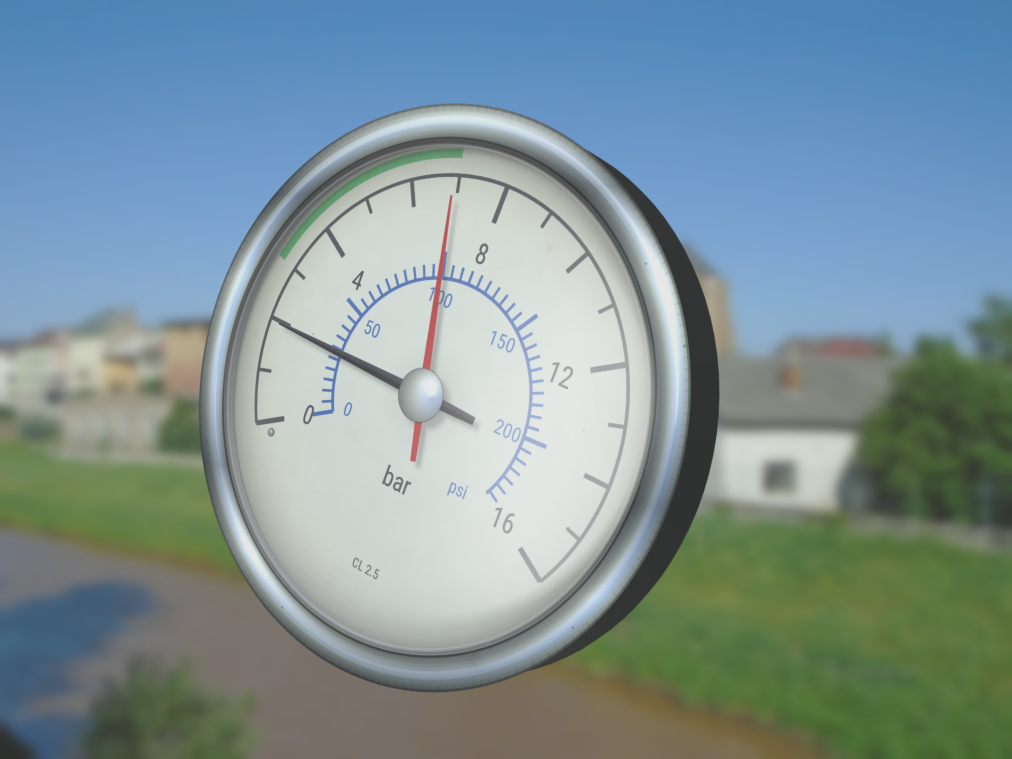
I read 2 bar
